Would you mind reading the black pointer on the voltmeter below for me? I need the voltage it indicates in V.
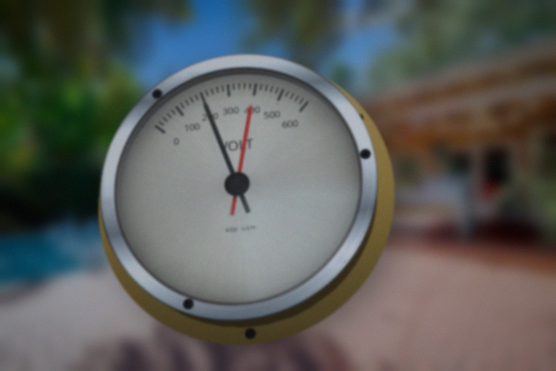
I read 200 V
